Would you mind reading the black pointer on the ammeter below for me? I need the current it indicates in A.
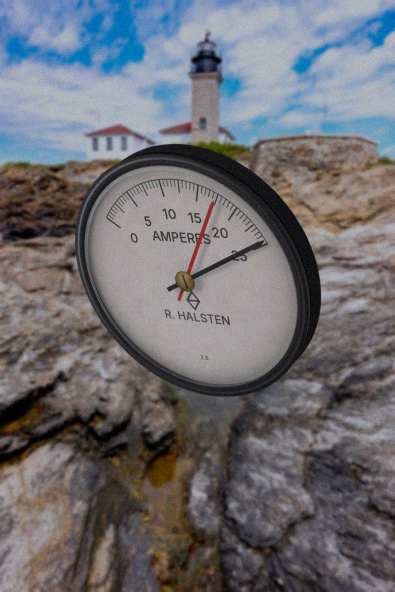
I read 24.5 A
